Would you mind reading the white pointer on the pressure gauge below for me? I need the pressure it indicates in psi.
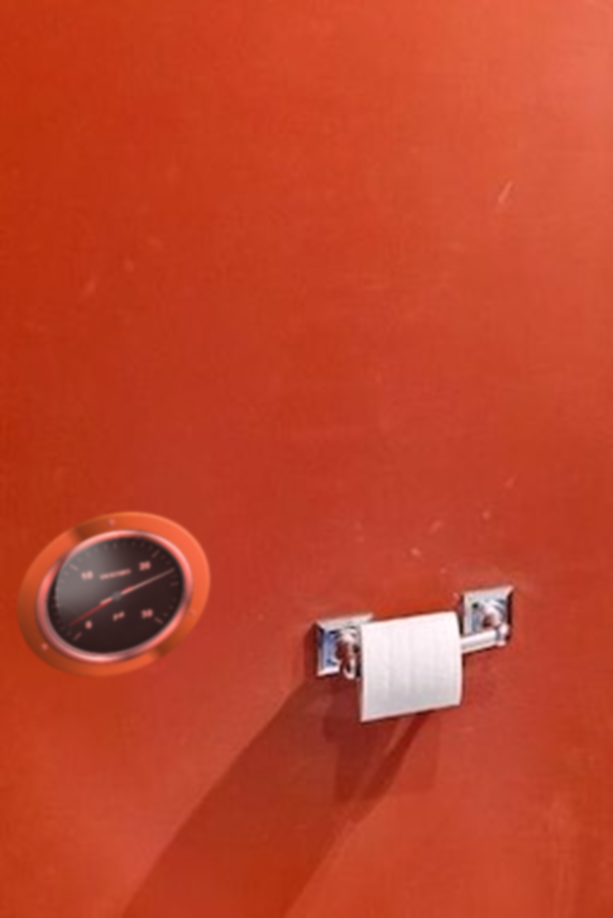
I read 23 psi
